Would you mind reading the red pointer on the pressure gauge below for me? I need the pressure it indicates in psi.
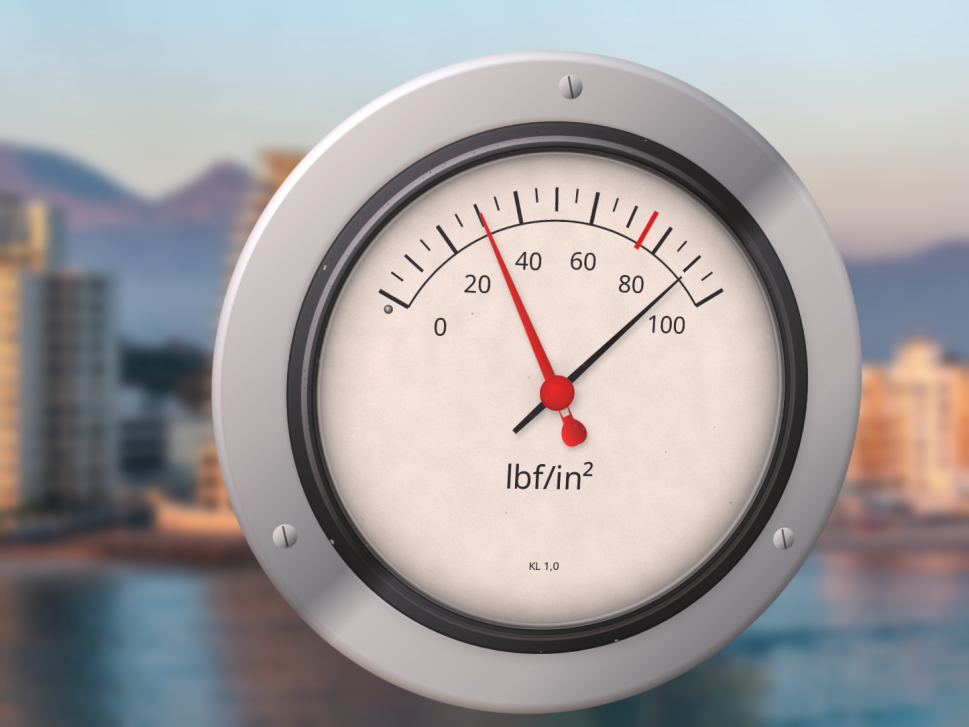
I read 30 psi
